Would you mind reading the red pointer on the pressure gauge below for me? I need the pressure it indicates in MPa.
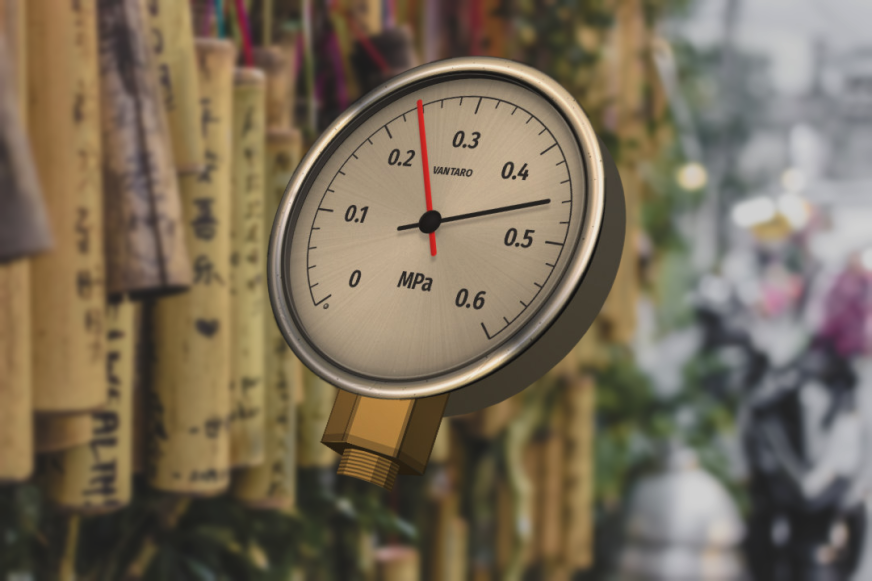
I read 0.24 MPa
